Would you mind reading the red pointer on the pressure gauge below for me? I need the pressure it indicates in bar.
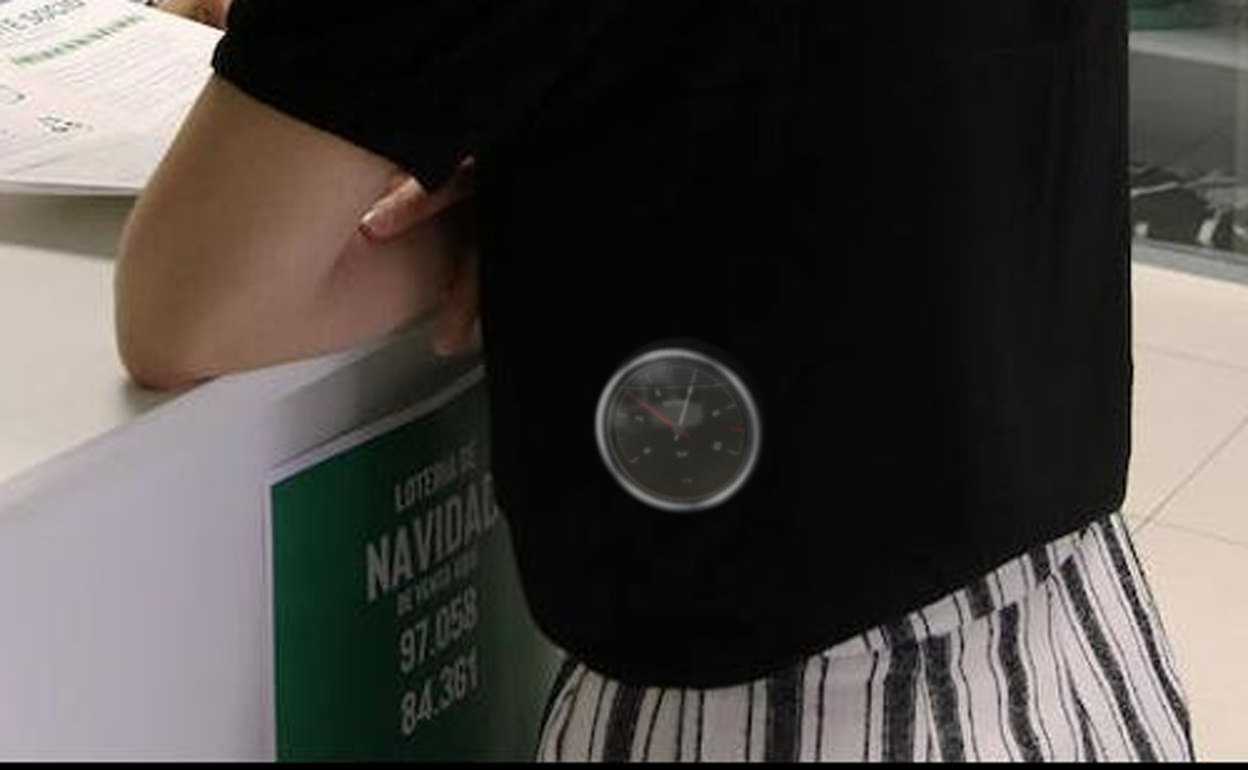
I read 3 bar
